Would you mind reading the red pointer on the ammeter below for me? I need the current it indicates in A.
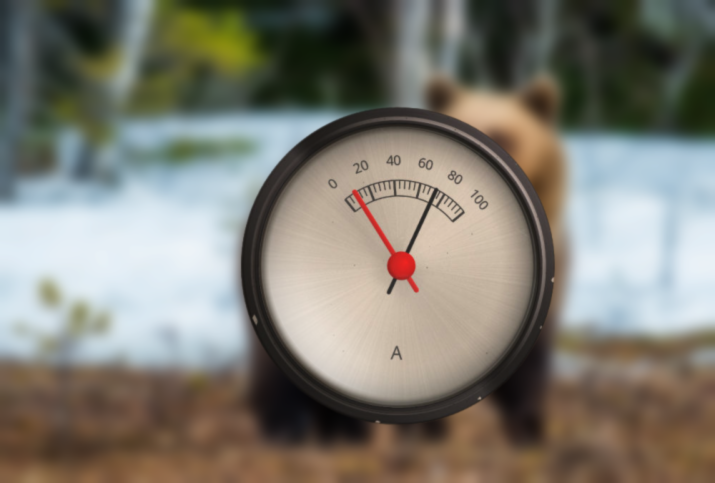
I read 8 A
